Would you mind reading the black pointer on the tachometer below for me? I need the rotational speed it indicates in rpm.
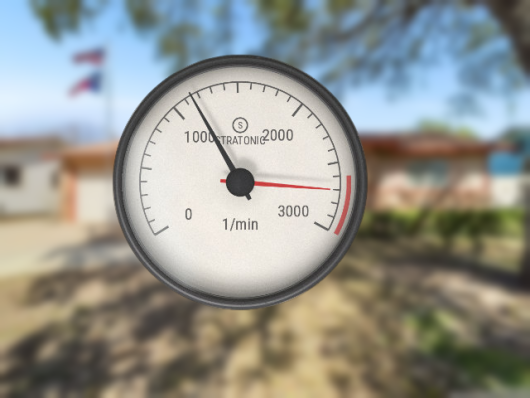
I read 1150 rpm
